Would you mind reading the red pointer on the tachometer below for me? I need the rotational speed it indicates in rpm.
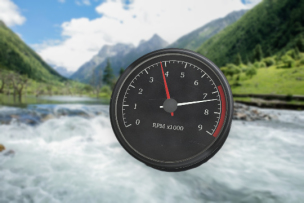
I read 3800 rpm
